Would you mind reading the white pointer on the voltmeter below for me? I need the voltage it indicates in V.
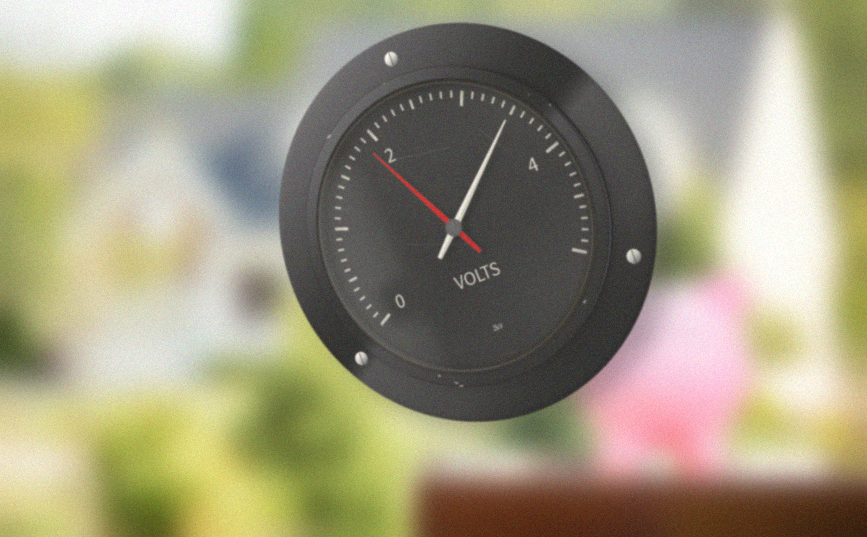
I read 3.5 V
